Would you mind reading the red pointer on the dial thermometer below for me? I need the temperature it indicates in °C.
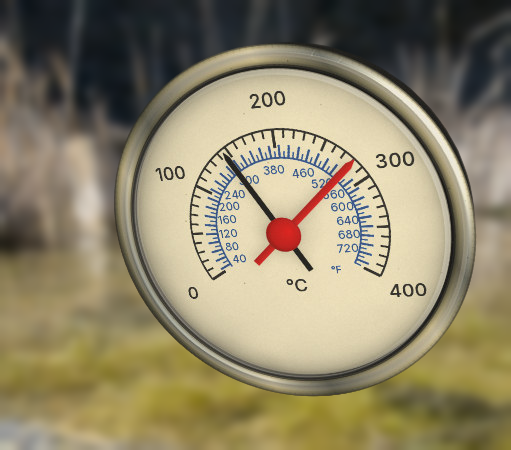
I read 280 °C
